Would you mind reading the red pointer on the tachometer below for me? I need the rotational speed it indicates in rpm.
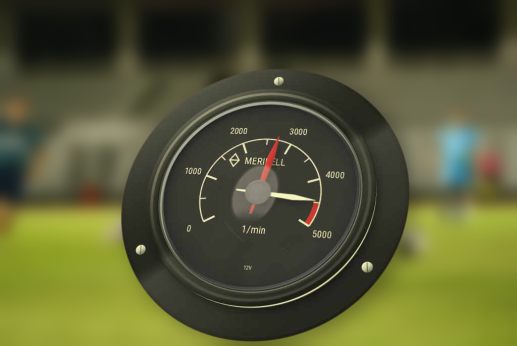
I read 2750 rpm
